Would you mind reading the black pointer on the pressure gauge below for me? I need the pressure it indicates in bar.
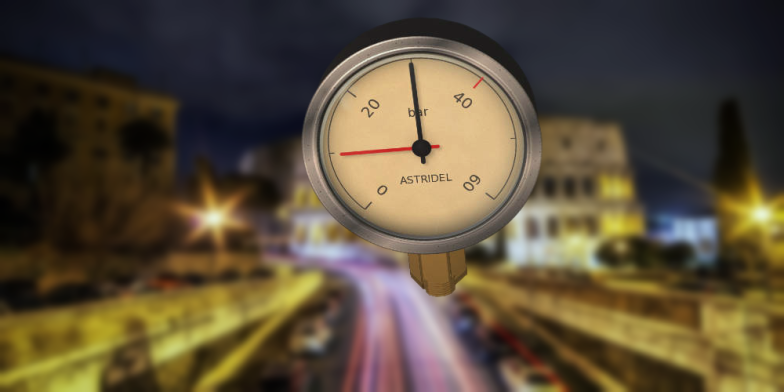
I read 30 bar
